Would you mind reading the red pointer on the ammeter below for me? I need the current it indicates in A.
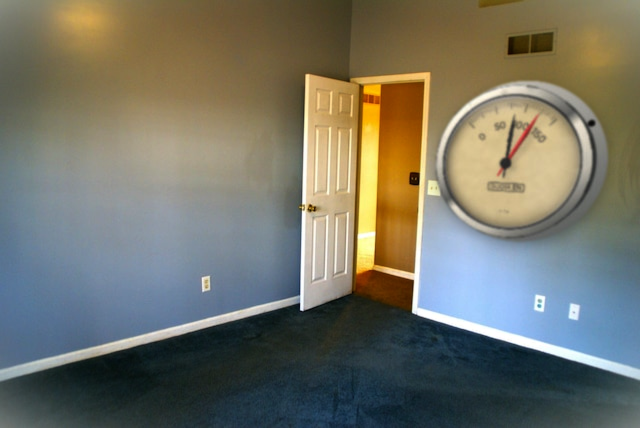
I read 125 A
